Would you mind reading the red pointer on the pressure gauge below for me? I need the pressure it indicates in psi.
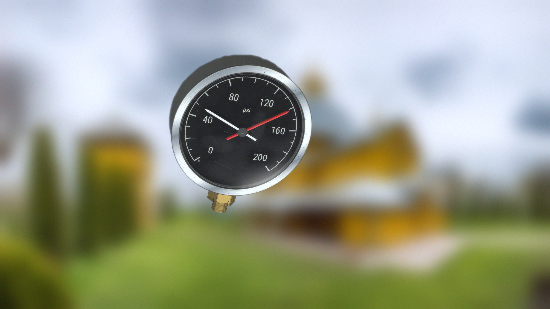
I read 140 psi
